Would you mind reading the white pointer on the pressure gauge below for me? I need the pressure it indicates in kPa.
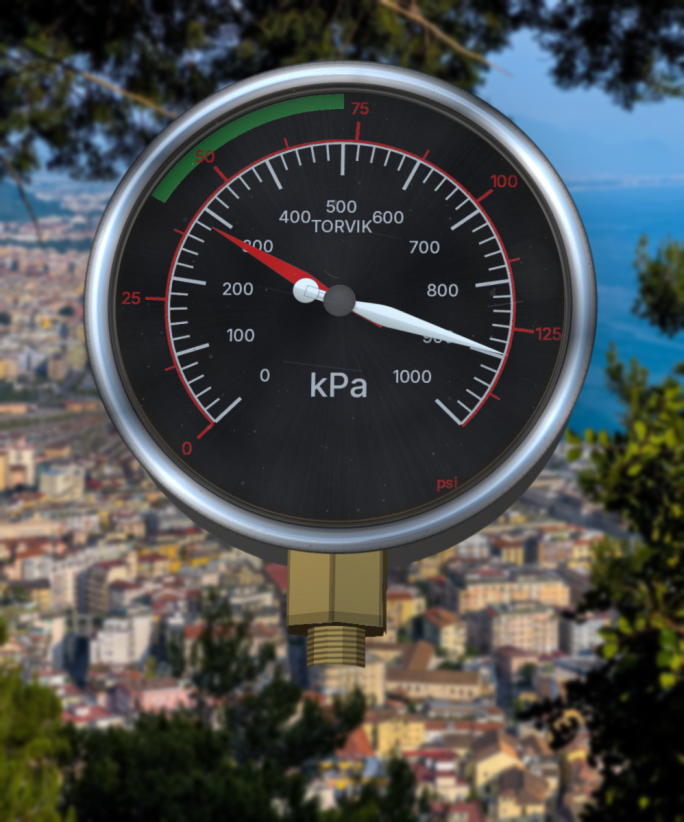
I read 900 kPa
